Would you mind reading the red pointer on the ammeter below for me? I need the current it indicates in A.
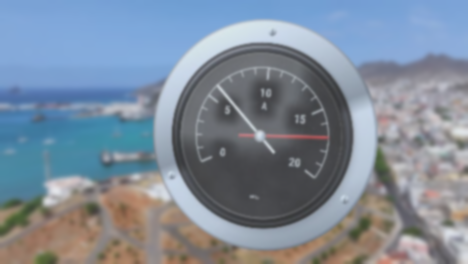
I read 17 A
